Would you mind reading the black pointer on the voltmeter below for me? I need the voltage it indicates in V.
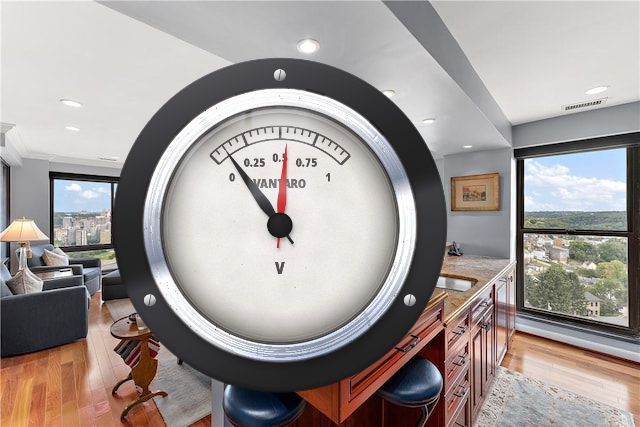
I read 0.1 V
